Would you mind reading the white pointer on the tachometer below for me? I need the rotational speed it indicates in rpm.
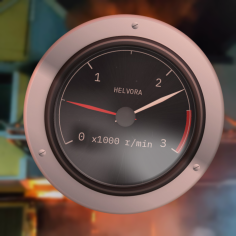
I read 2250 rpm
